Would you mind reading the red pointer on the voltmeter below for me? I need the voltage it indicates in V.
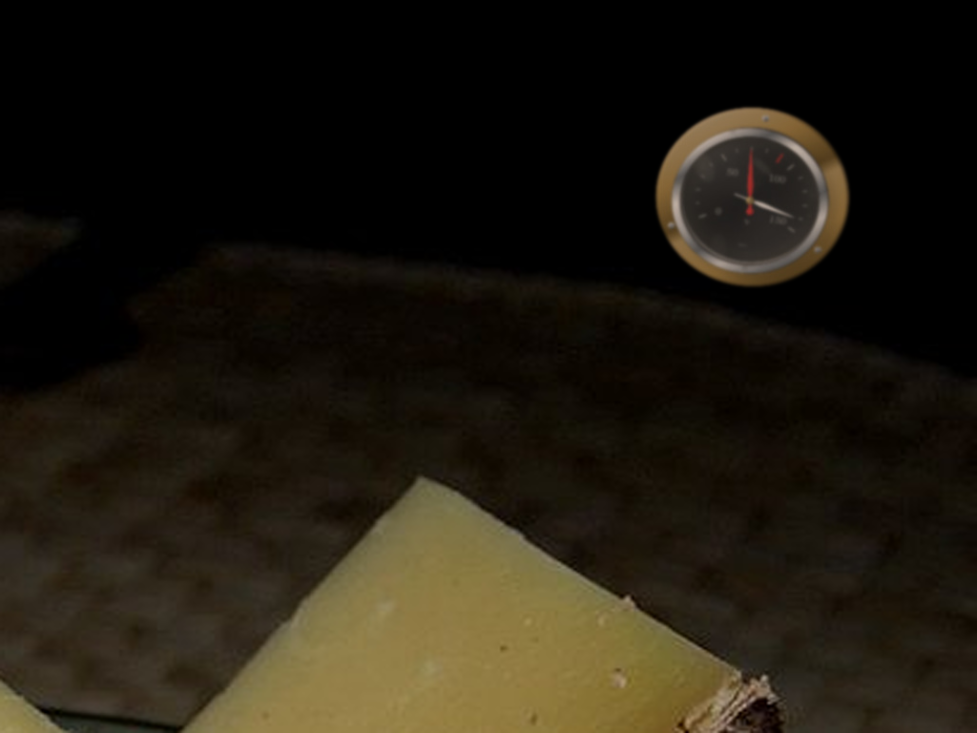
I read 70 V
